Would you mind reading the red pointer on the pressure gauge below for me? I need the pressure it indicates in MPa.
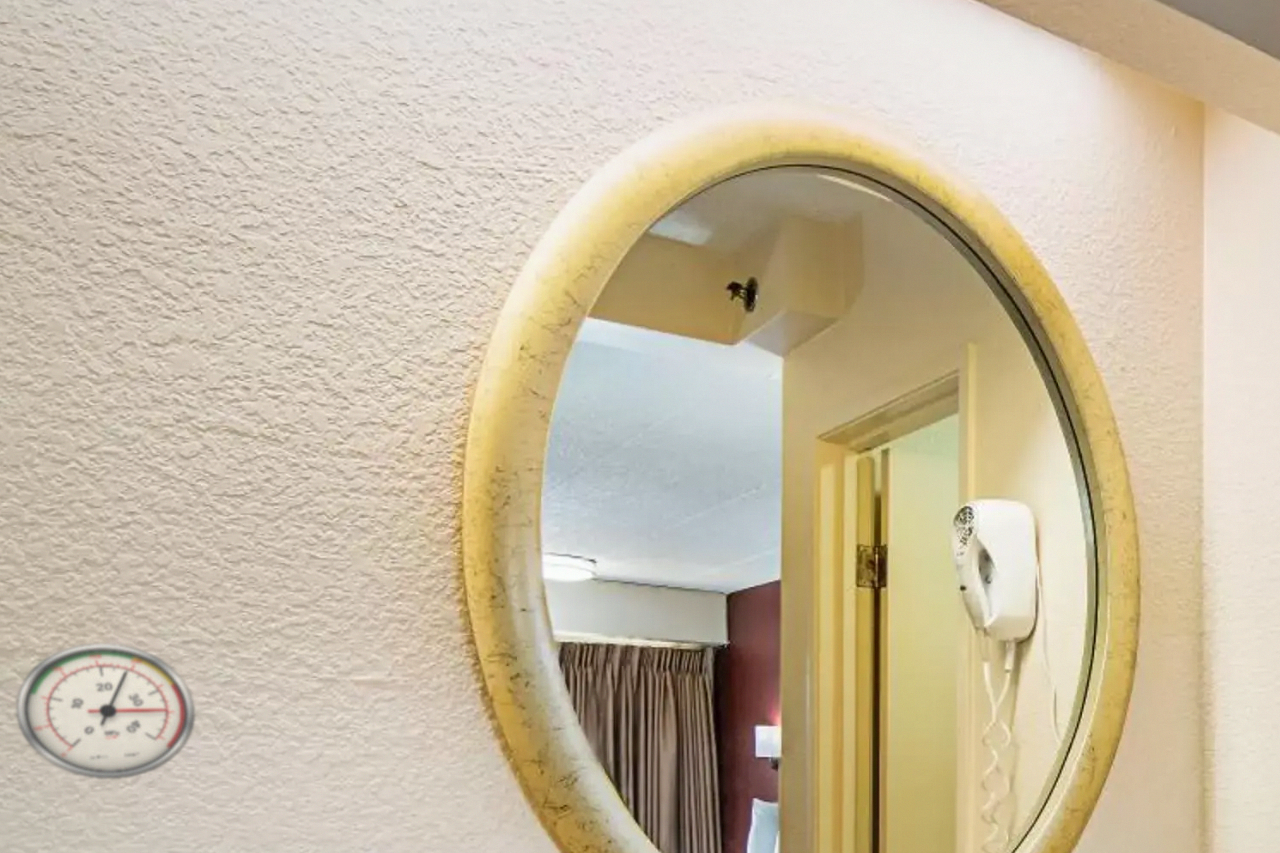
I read 34 MPa
